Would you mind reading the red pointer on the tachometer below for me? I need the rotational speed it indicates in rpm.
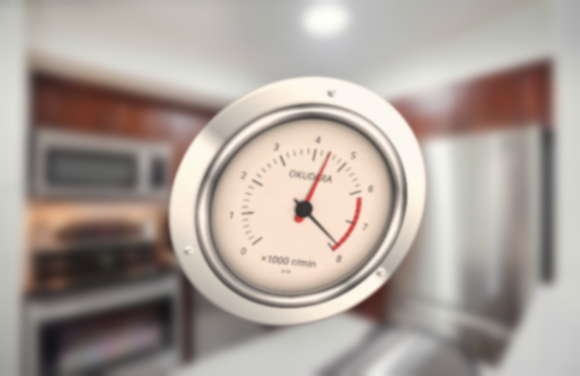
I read 4400 rpm
